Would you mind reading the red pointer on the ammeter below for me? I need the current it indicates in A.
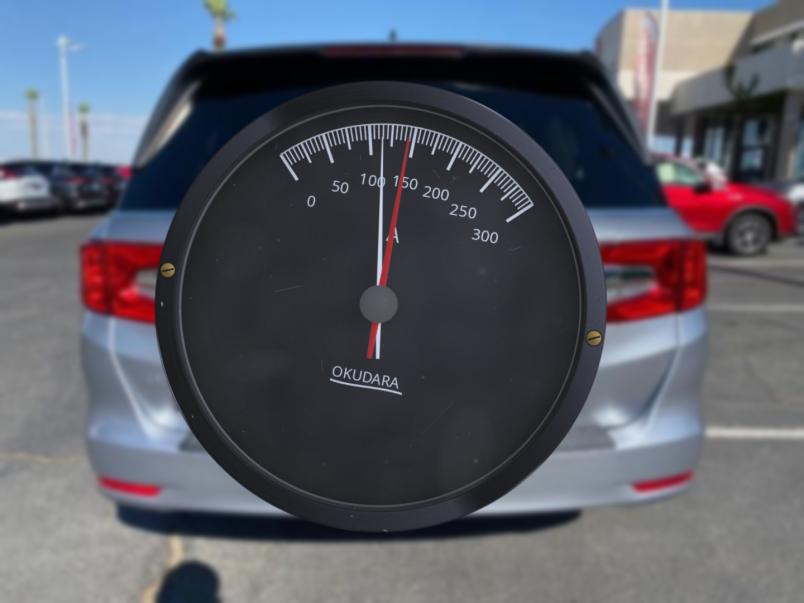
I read 145 A
